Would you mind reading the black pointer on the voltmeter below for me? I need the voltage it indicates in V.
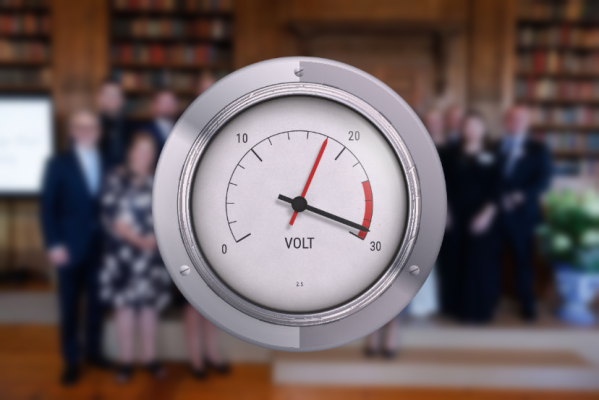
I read 29 V
